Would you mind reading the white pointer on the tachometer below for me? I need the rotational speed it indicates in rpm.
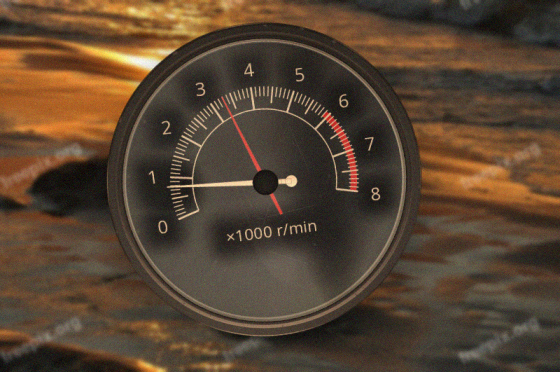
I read 800 rpm
